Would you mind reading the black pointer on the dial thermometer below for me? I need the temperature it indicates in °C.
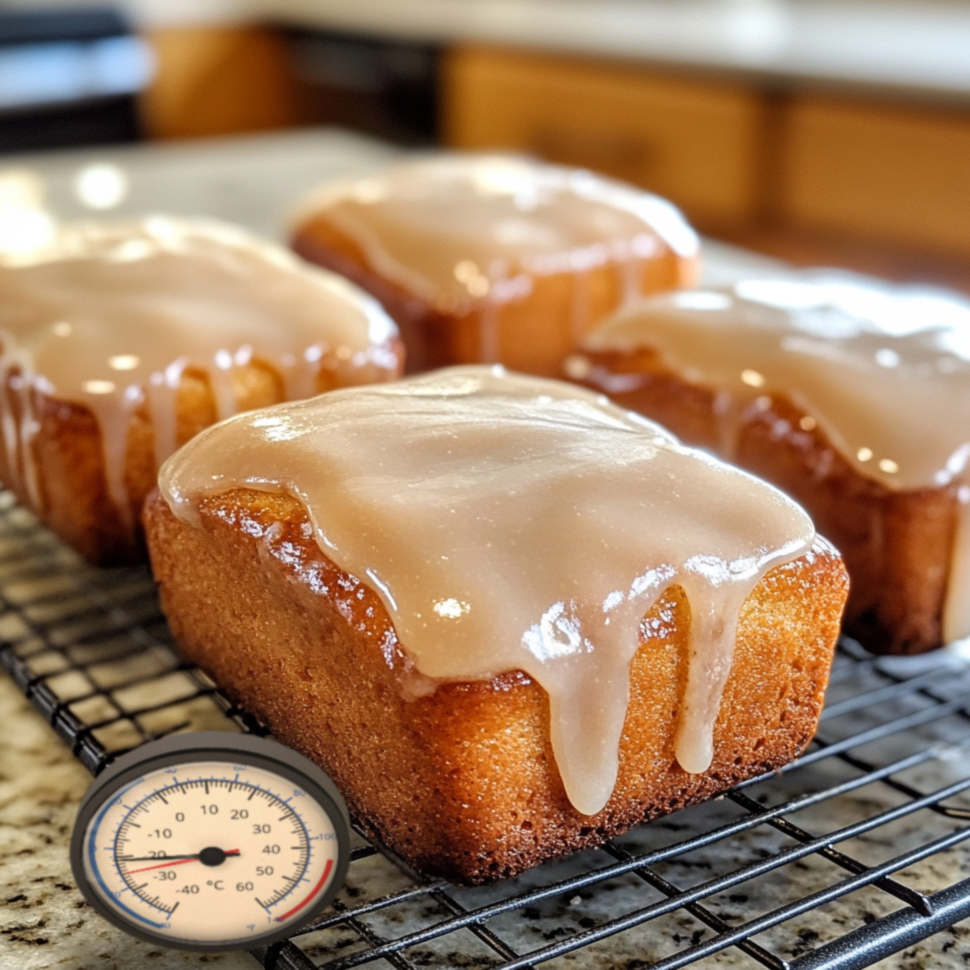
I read -20 °C
